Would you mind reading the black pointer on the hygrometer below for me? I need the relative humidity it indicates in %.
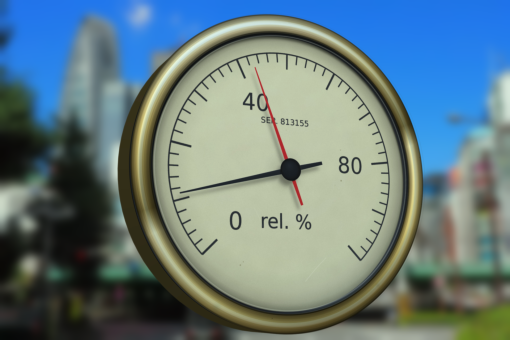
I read 11 %
